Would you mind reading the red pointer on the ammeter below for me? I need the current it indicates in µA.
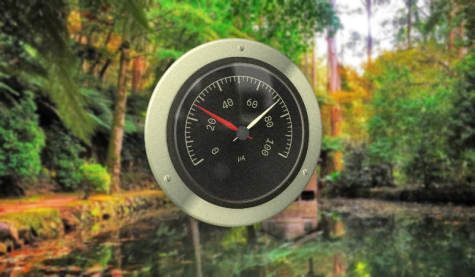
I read 26 µA
